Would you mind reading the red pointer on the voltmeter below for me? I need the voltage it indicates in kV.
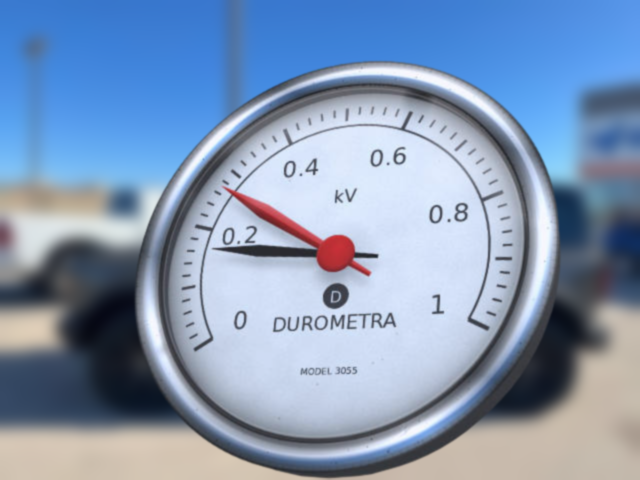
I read 0.27 kV
